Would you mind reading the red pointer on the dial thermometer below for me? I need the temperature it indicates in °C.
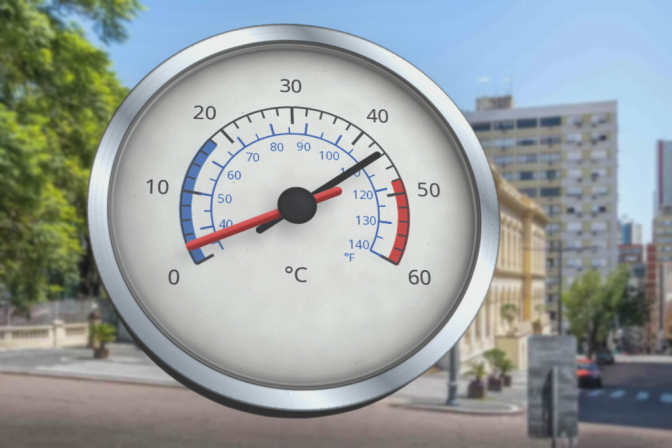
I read 2 °C
